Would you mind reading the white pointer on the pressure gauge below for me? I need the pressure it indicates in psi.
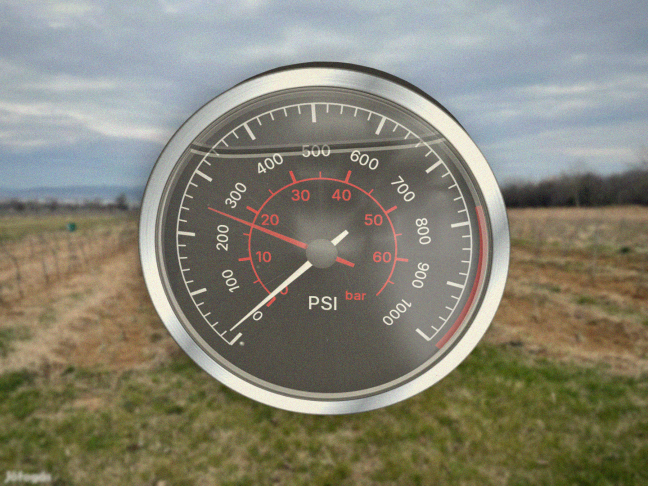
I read 20 psi
